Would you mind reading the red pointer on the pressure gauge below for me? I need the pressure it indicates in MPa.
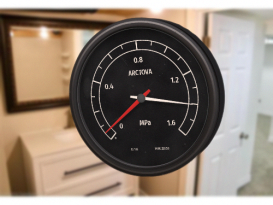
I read 0.05 MPa
